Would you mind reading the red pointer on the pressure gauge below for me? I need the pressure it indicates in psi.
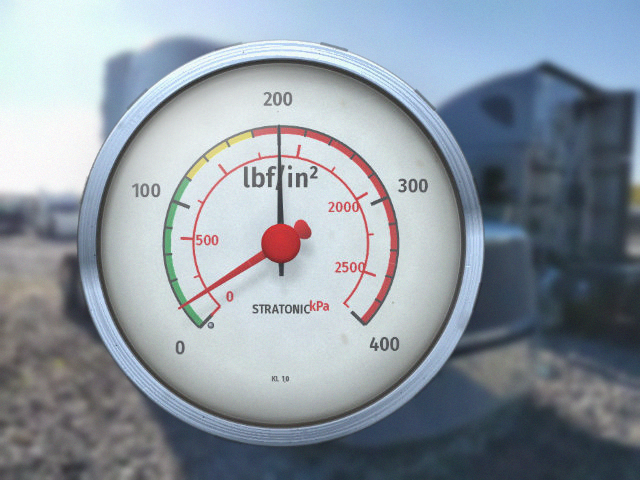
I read 20 psi
